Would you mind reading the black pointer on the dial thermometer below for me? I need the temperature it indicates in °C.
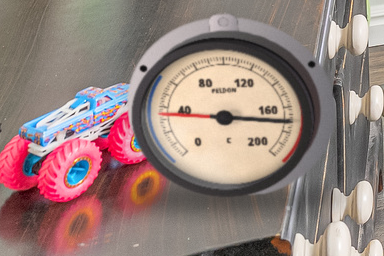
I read 170 °C
